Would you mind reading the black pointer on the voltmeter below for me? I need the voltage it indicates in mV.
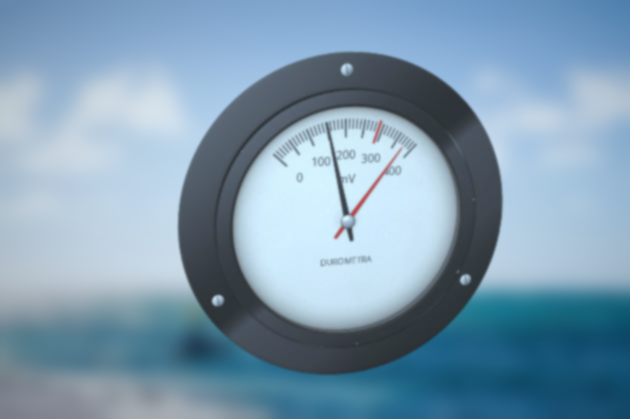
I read 150 mV
